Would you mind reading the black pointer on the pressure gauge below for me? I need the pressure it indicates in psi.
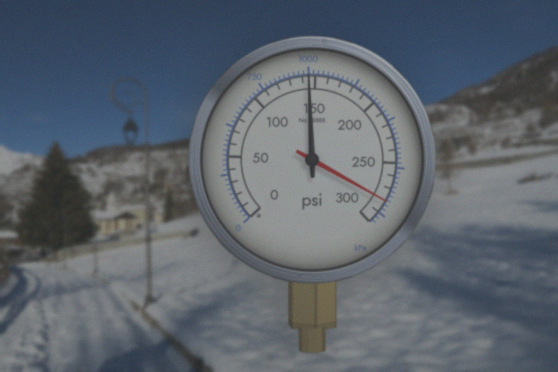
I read 145 psi
